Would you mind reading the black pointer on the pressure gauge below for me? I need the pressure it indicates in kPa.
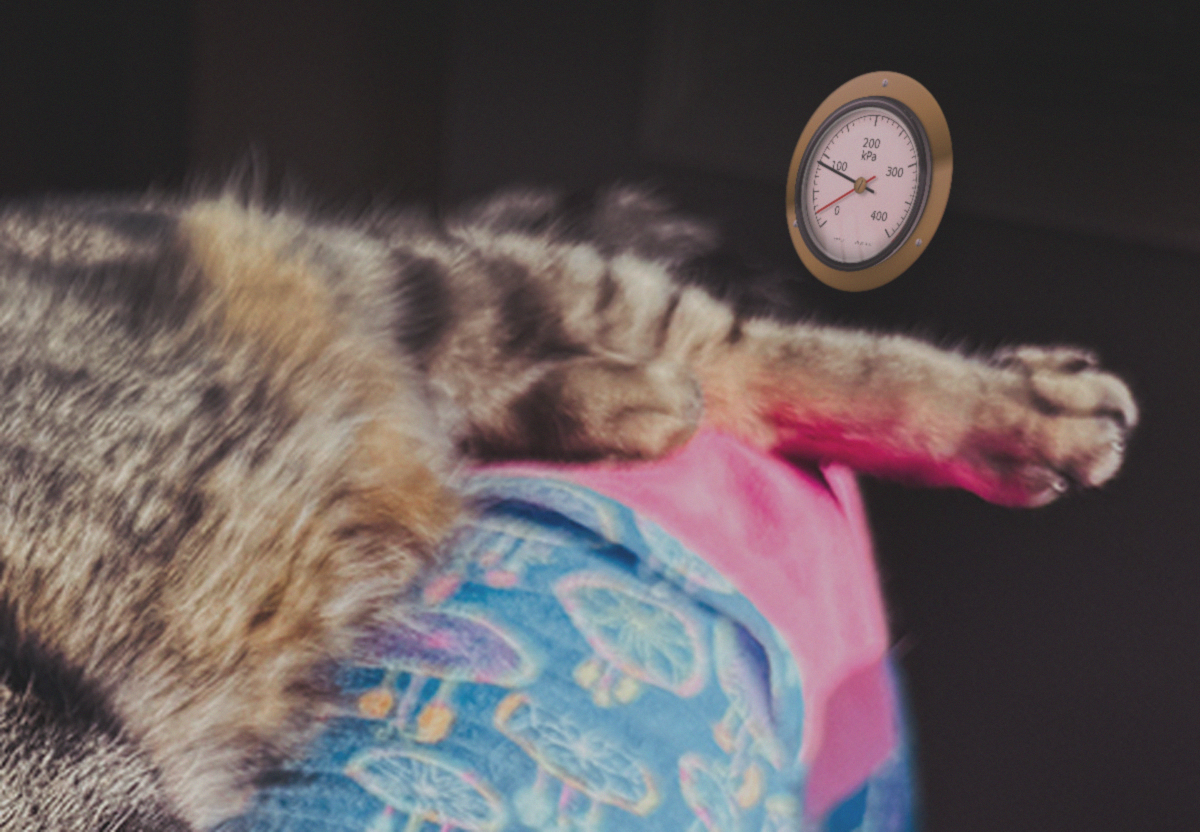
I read 90 kPa
